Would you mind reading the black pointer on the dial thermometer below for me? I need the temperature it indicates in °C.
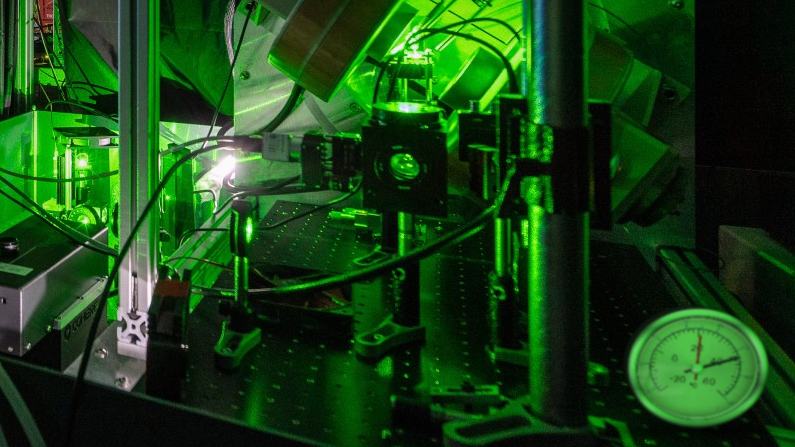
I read 40 °C
